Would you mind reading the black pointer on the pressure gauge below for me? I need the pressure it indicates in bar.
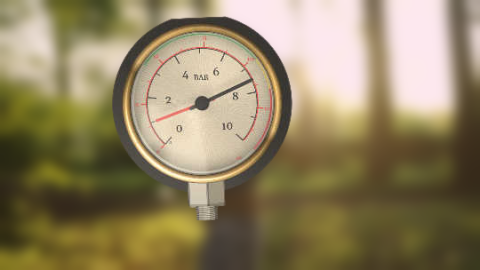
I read 7.5 bar
